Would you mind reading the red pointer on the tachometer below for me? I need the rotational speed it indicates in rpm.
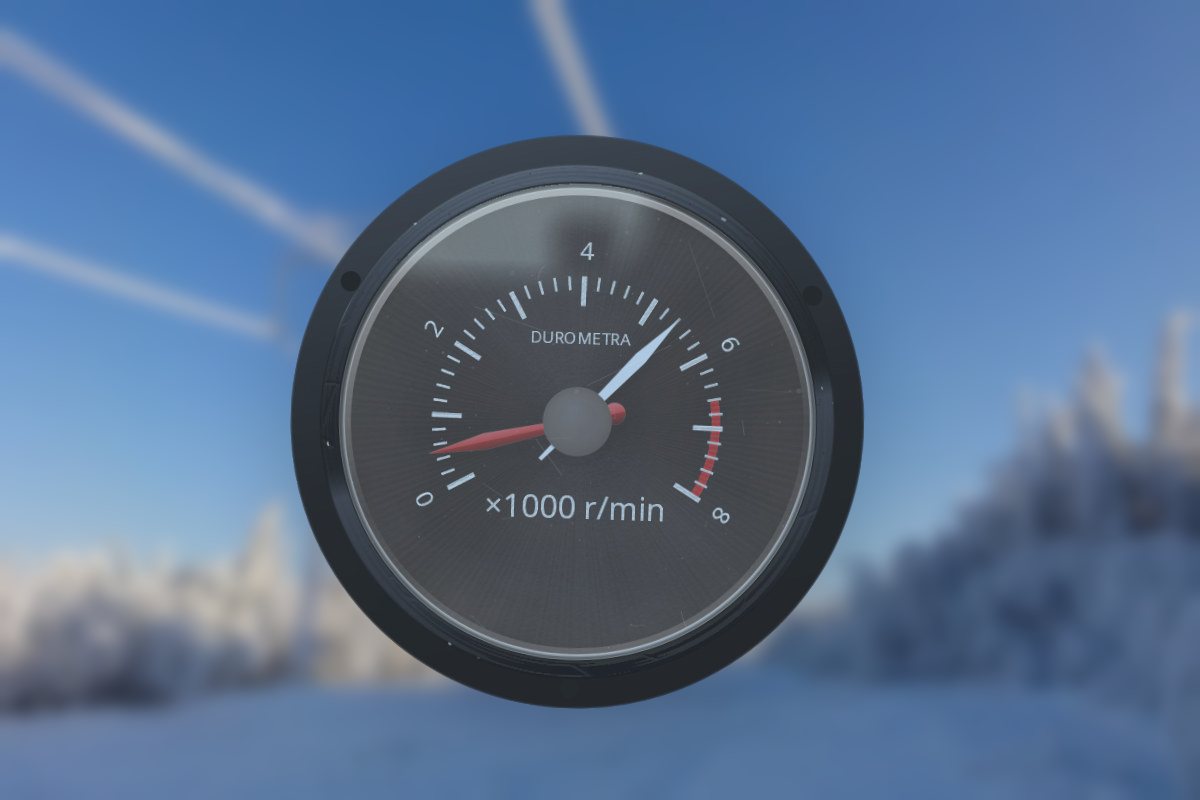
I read 500 rpm
